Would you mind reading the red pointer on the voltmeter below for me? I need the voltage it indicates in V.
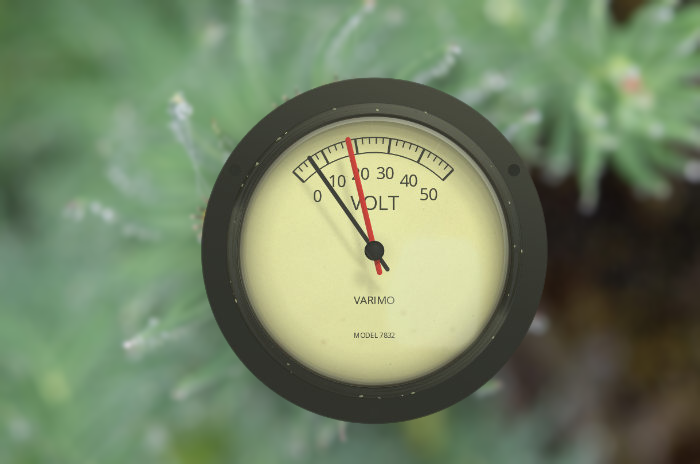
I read 18 V
